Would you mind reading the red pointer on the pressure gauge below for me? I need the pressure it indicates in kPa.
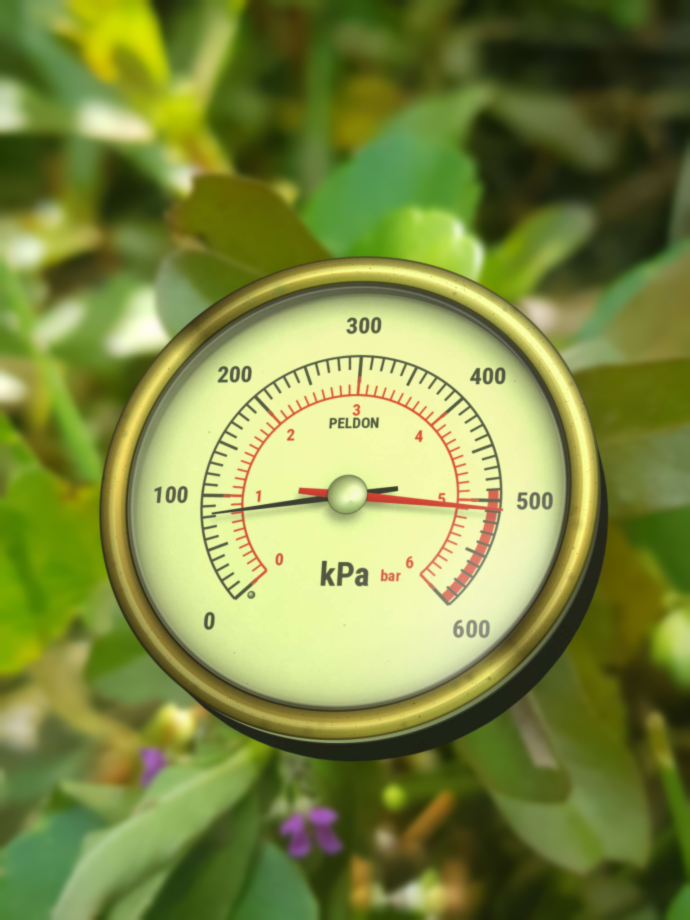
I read 510 kPa
